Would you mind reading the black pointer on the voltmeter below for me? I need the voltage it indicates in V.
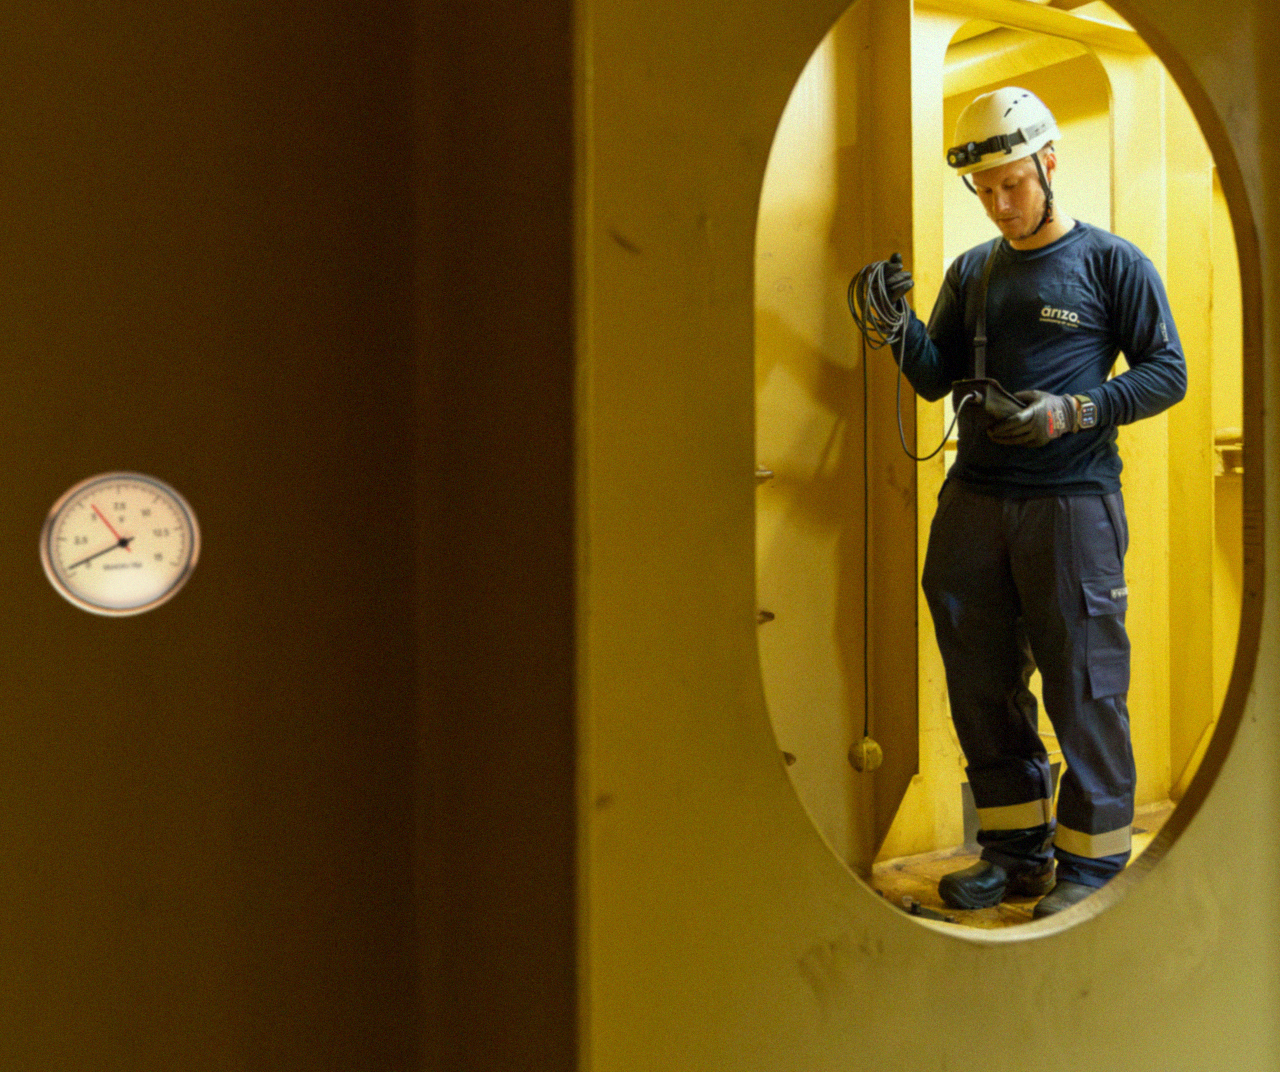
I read 0.5 V
